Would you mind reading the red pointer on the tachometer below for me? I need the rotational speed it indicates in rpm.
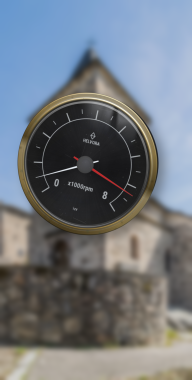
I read 7250 rpm
